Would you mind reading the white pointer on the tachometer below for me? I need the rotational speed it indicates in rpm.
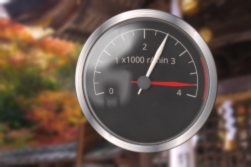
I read 2500 rpm
